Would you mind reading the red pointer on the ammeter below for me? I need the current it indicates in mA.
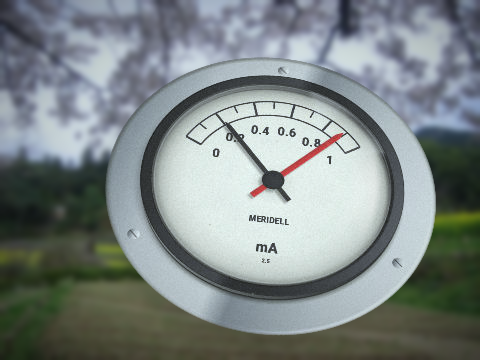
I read 0.9 mA
